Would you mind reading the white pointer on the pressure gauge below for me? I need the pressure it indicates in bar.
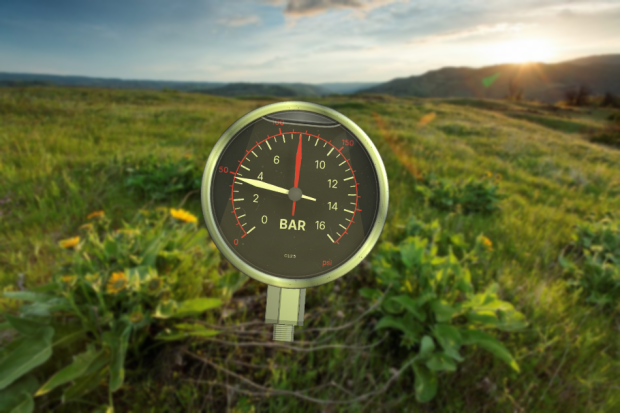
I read 3.25 bar
